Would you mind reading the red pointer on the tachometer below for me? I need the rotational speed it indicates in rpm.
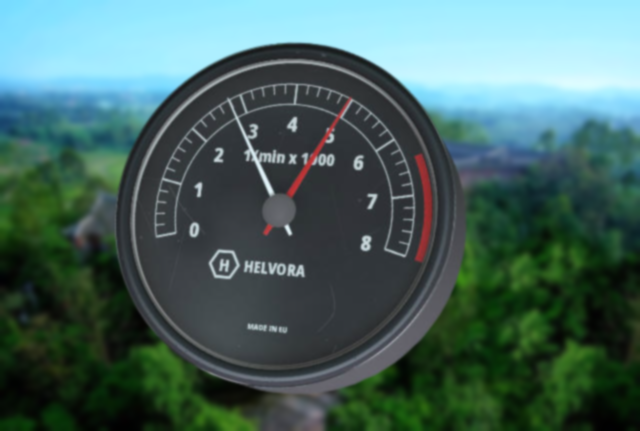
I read 5000 rpm
